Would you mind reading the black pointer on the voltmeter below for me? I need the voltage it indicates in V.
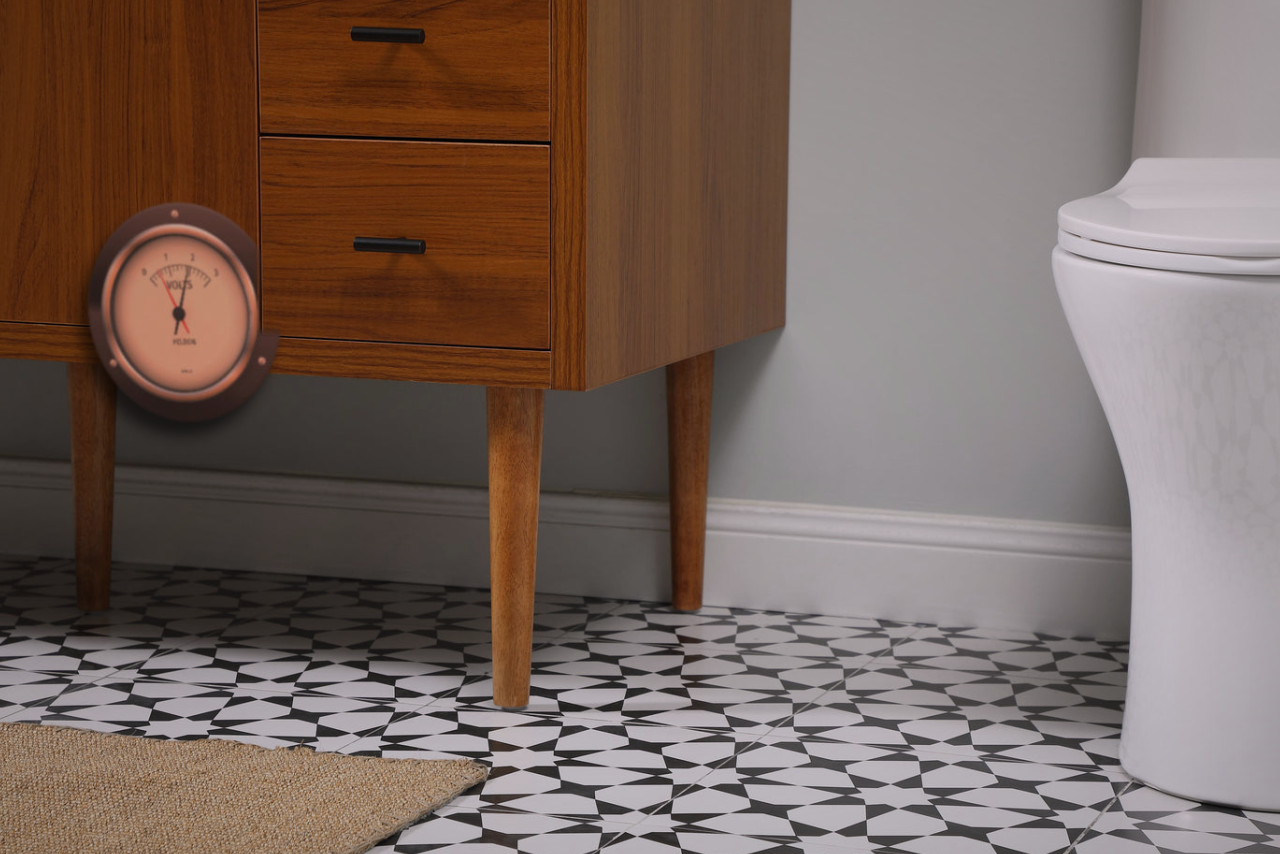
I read 2 V
